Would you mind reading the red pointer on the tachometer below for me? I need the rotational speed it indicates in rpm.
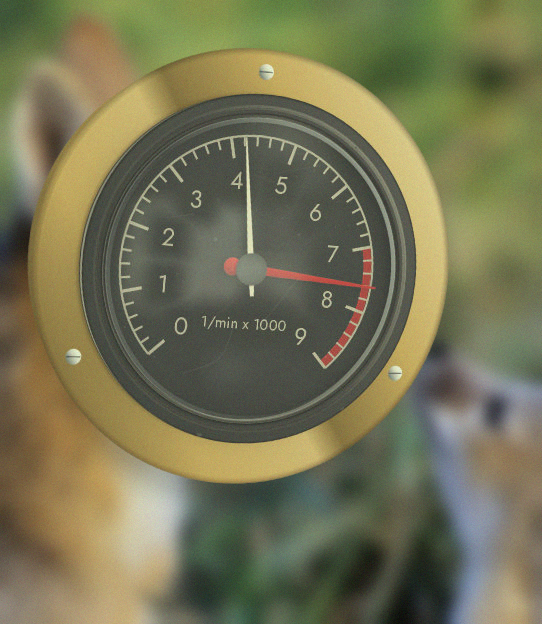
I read 7600 rpm
